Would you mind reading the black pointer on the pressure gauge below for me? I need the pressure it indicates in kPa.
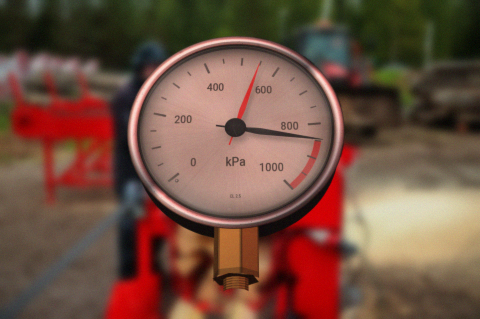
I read 850 kPa
